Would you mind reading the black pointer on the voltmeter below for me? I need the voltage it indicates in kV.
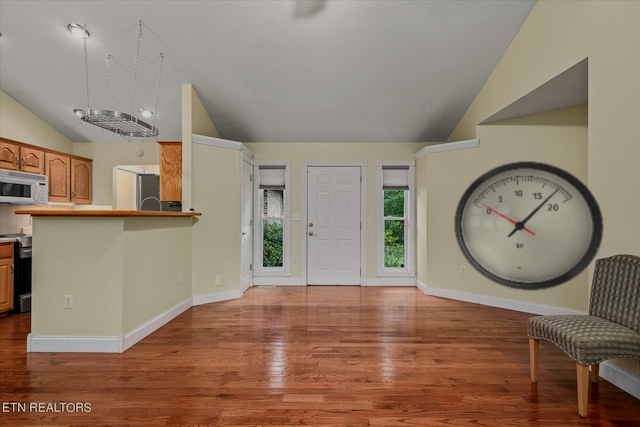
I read 17.5 kV
